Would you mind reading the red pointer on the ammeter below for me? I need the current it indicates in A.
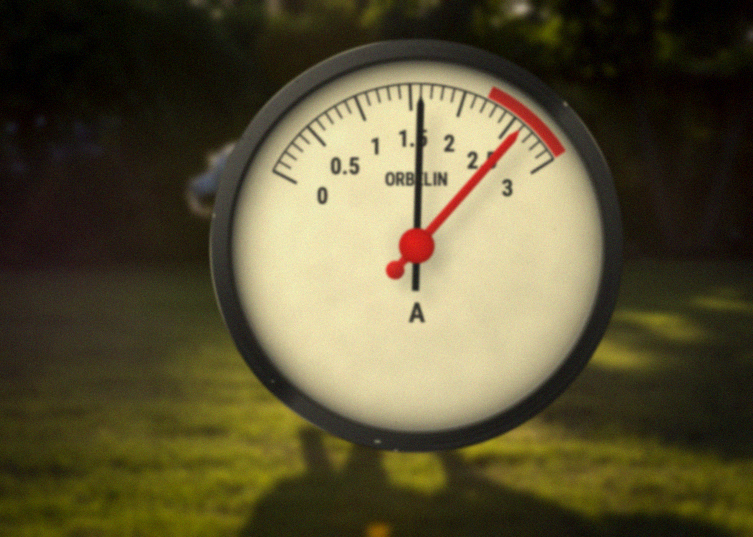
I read 2.6 A
